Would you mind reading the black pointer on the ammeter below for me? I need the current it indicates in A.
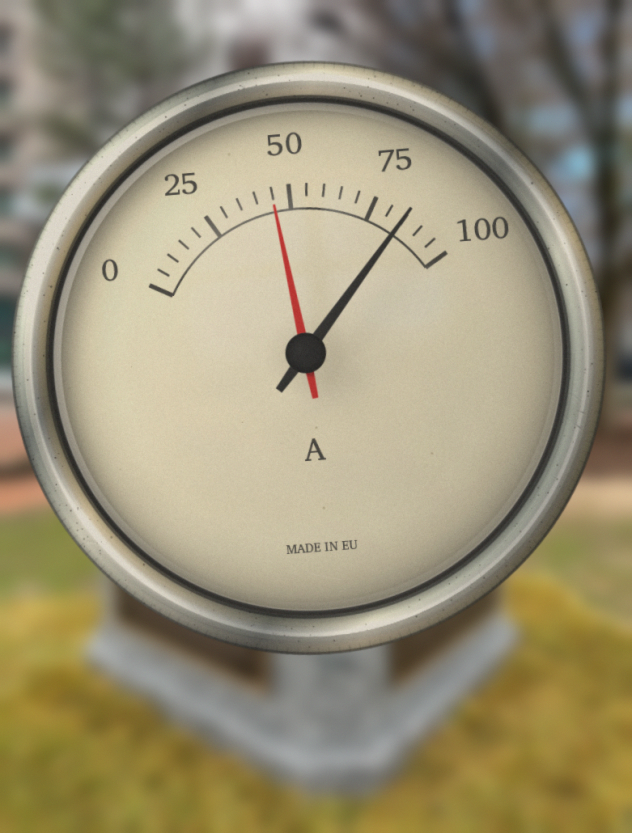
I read 85 A
